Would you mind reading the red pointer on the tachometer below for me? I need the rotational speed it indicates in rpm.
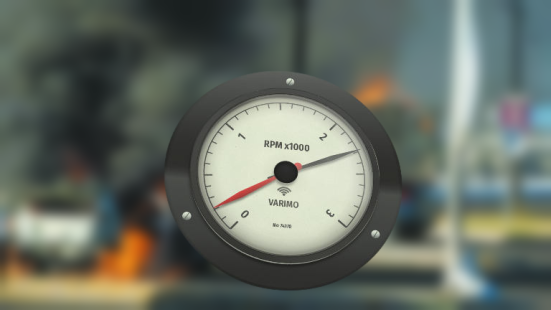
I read 200 rpm
